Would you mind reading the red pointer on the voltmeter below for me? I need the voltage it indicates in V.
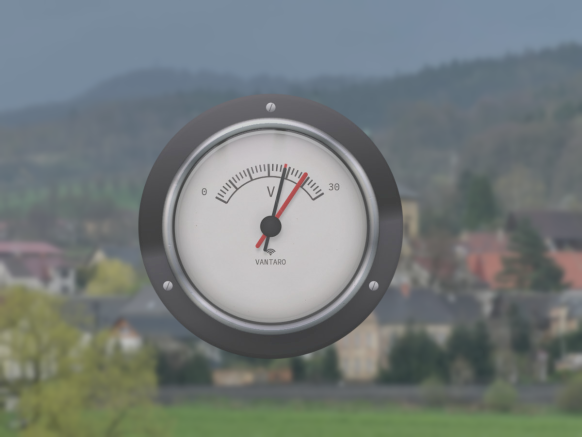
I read 24 V
